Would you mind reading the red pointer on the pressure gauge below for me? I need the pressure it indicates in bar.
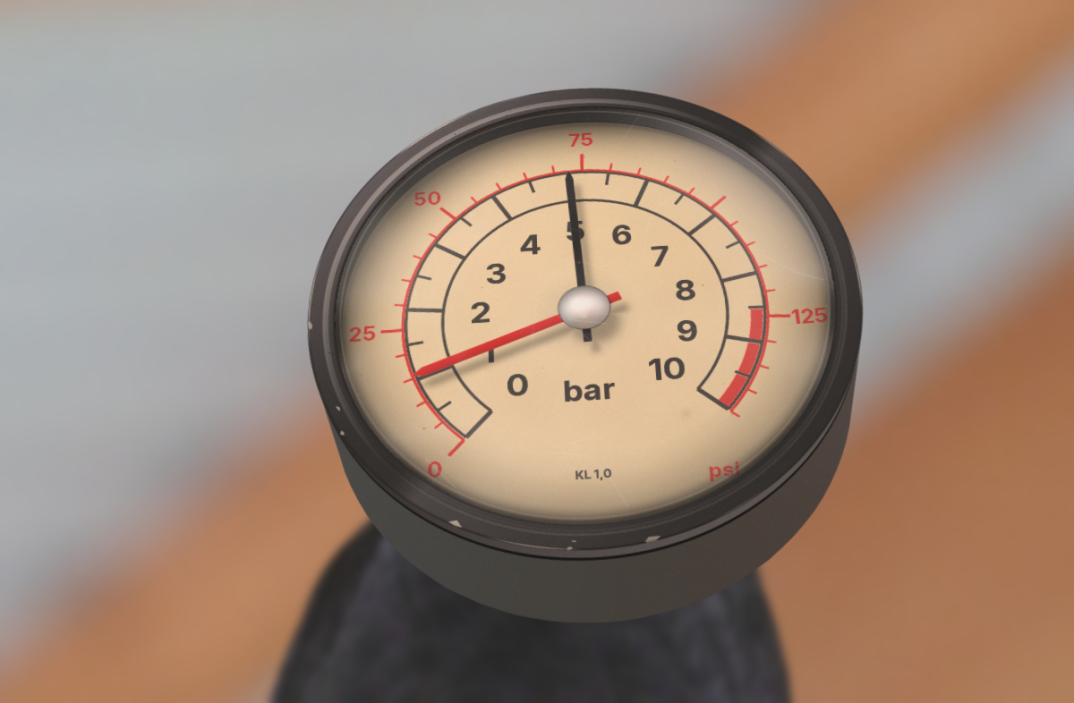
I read 1 bar
